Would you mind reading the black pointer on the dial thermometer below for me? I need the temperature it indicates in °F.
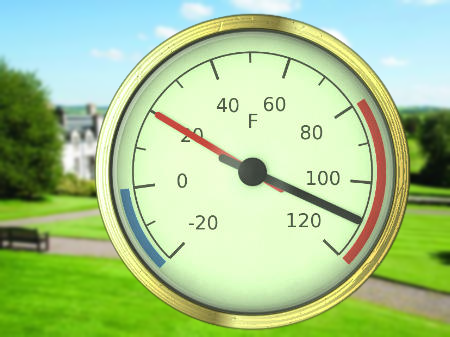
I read 110 °F
